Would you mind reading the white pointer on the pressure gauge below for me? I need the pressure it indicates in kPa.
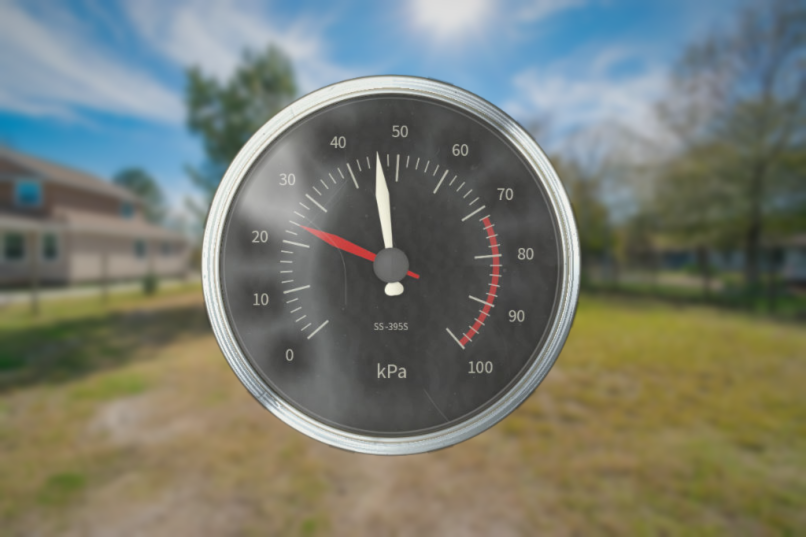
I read 46 kPa
